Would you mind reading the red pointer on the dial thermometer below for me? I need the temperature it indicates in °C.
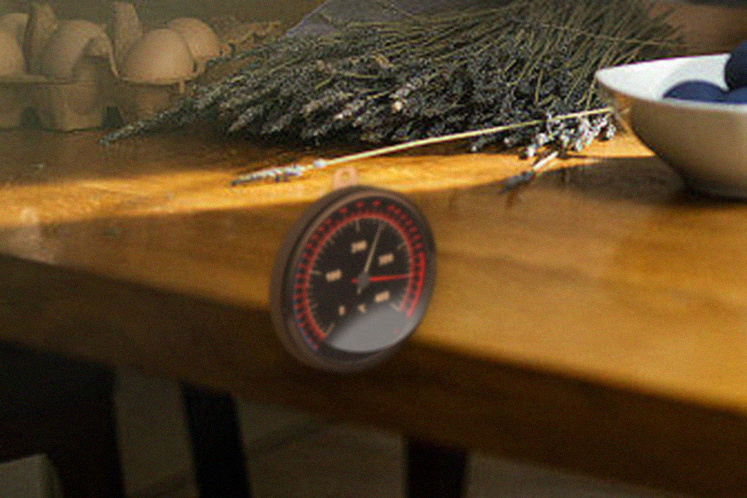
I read 350 °C
